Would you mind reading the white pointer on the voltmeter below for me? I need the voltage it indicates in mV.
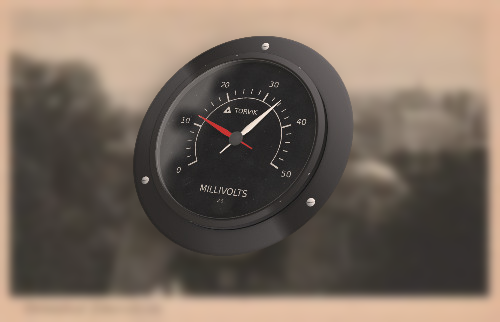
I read 34 mV
